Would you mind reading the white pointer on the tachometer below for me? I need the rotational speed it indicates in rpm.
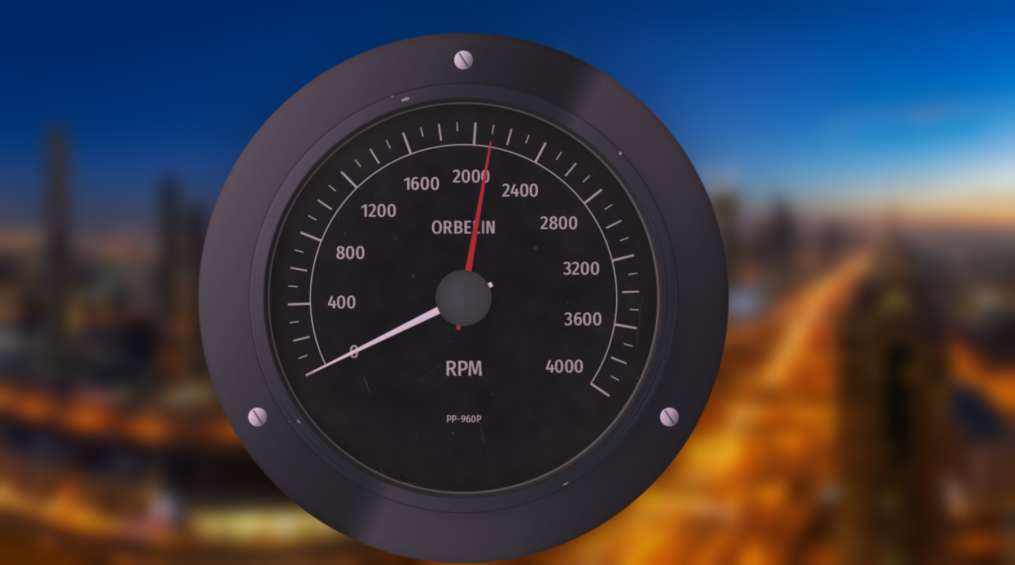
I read 0 rpm
